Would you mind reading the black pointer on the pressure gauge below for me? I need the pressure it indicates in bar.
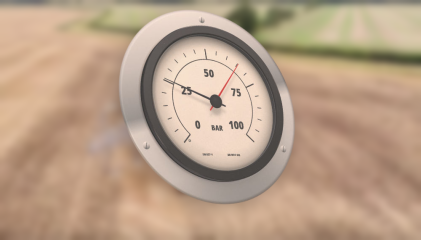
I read 25 bar
